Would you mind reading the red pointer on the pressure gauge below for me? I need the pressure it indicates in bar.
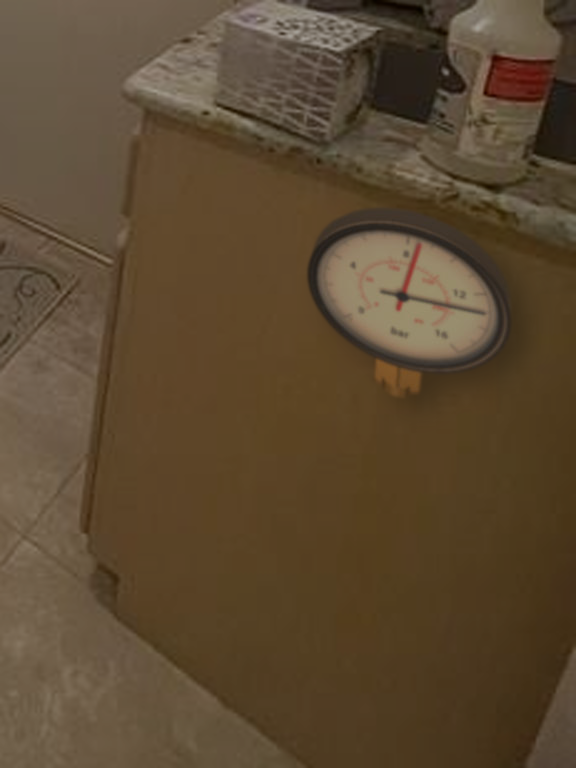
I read 8.5 bar
